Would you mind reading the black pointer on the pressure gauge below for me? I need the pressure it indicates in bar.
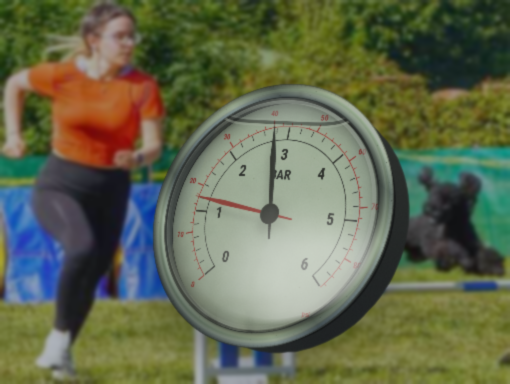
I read 2.8 bar
